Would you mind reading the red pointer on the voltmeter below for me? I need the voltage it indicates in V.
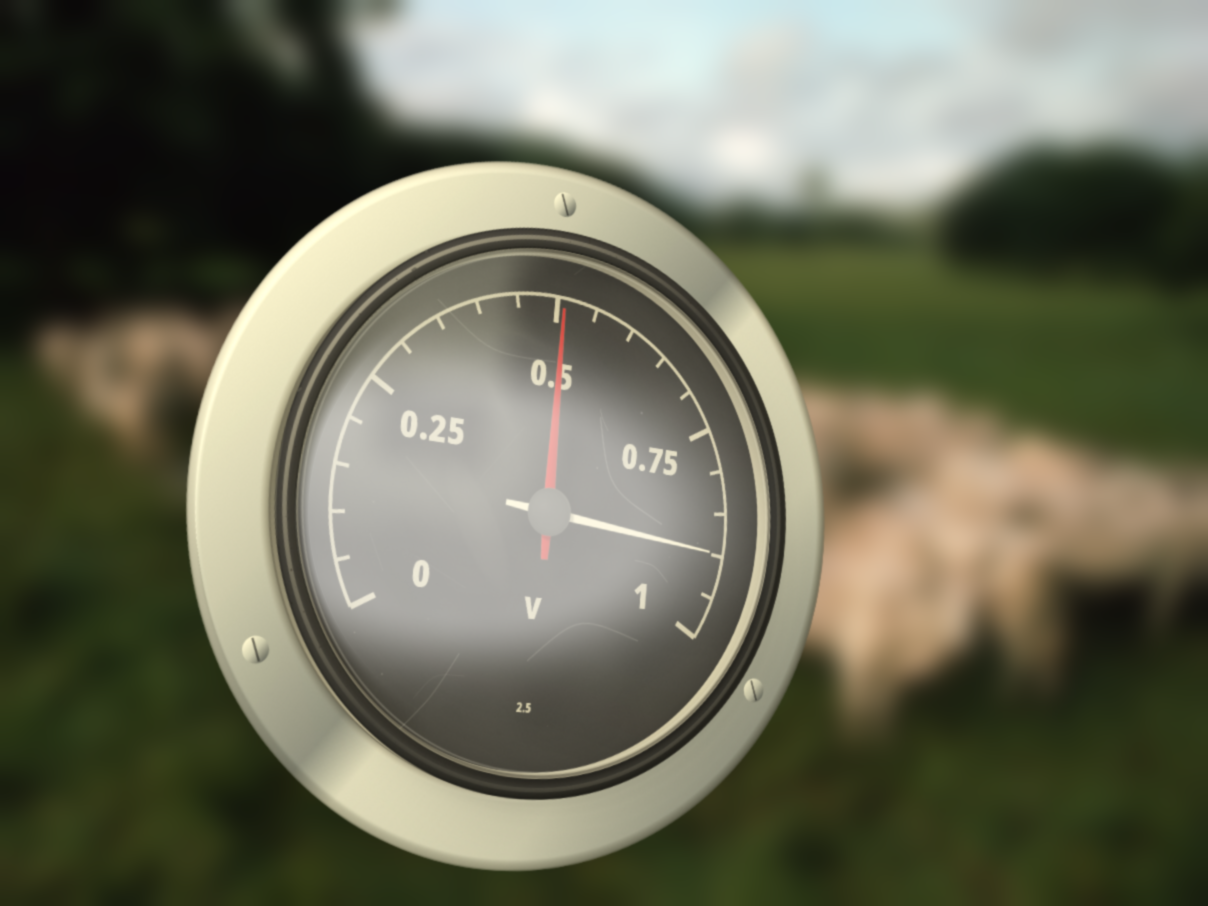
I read 0.5 V
